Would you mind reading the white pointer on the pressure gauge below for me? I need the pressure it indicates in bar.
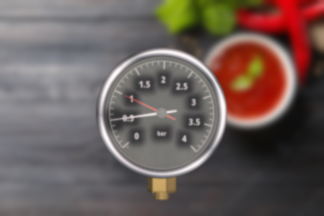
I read 0.5 bar
